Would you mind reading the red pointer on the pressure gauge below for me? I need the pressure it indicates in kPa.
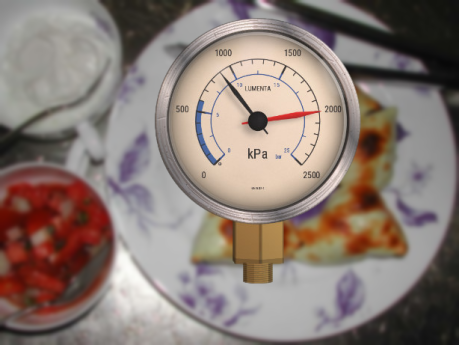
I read 2000 kPa
